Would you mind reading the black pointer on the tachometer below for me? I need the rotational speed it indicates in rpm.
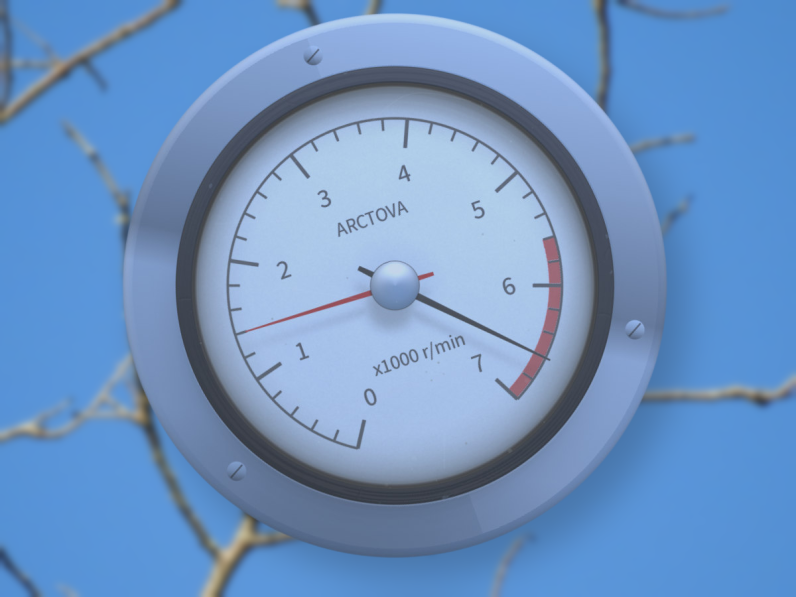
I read 6600 rpm
